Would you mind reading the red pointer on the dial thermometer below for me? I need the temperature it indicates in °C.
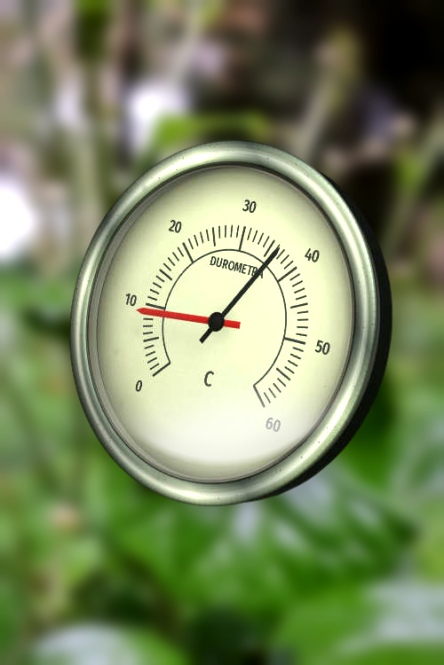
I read 9 °C
